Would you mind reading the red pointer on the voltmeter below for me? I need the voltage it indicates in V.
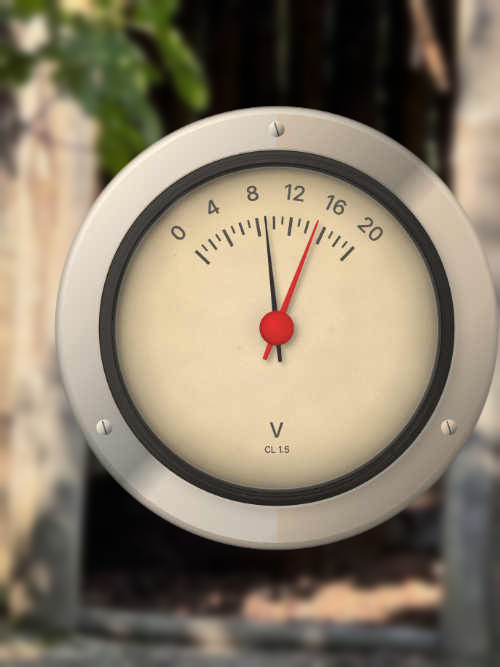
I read 15 V
